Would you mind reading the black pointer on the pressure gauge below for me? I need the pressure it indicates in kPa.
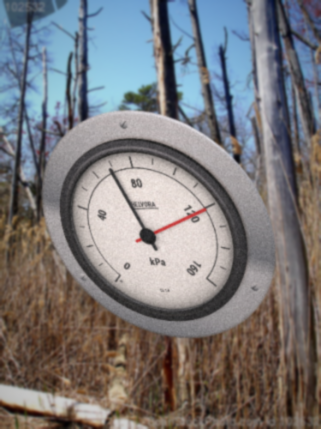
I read 70 kPa
